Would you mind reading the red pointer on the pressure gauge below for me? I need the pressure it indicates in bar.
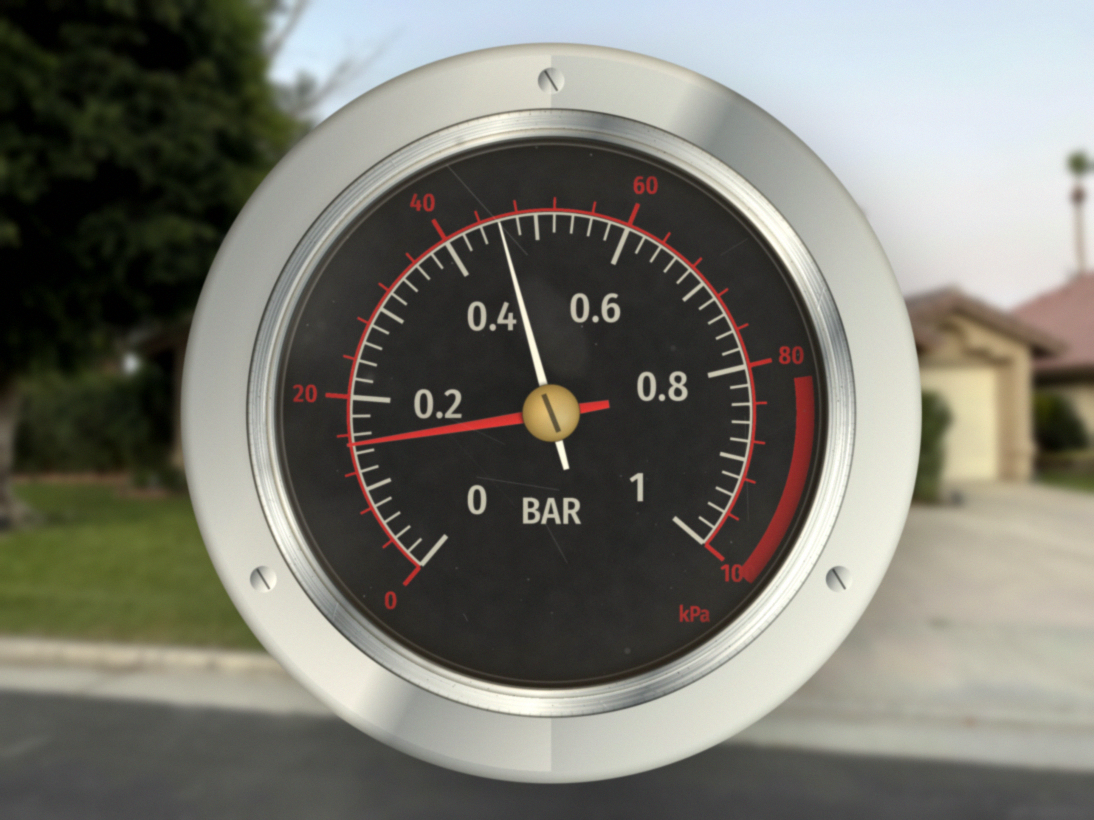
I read 0.15 bar
